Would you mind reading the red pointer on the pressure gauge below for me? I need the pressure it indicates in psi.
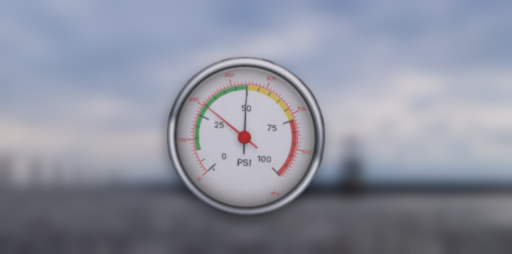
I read 30 psi
